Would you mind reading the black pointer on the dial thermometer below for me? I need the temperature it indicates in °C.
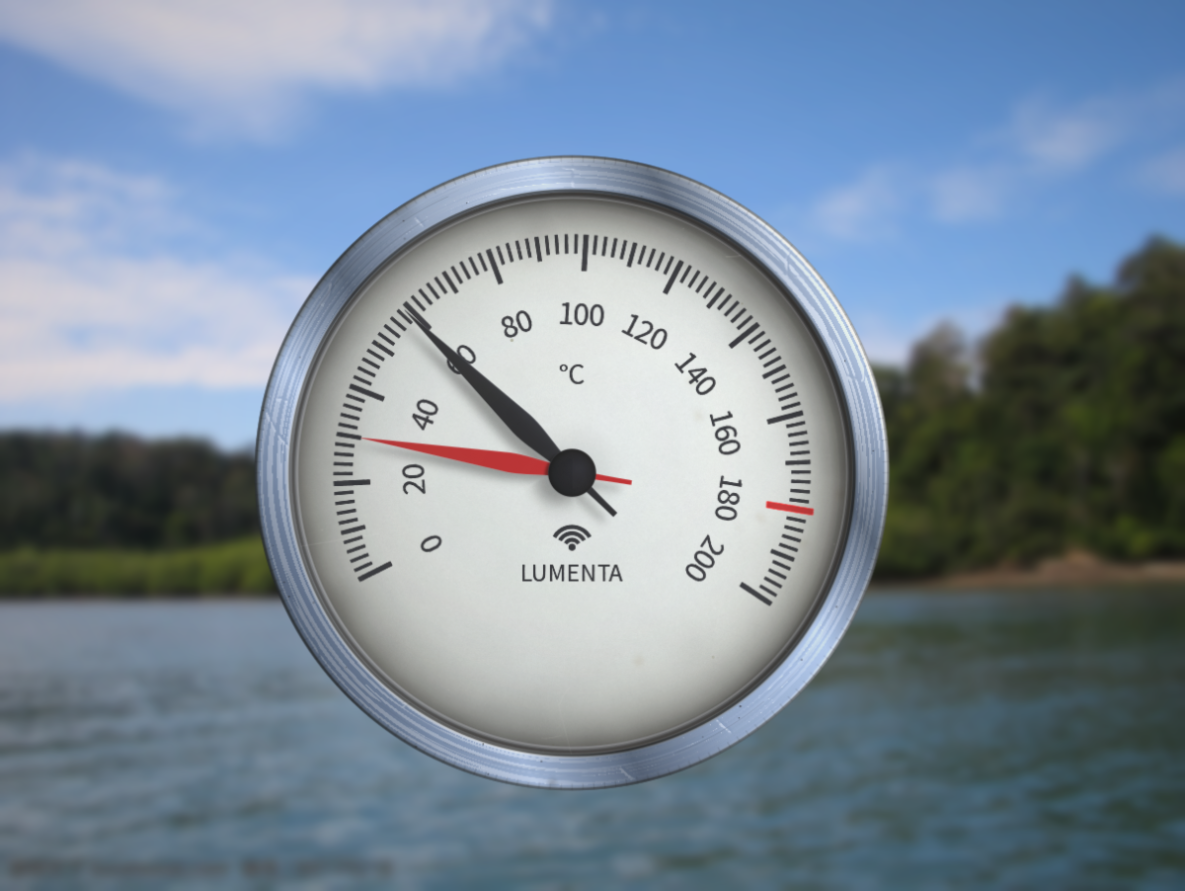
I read 59 °C
